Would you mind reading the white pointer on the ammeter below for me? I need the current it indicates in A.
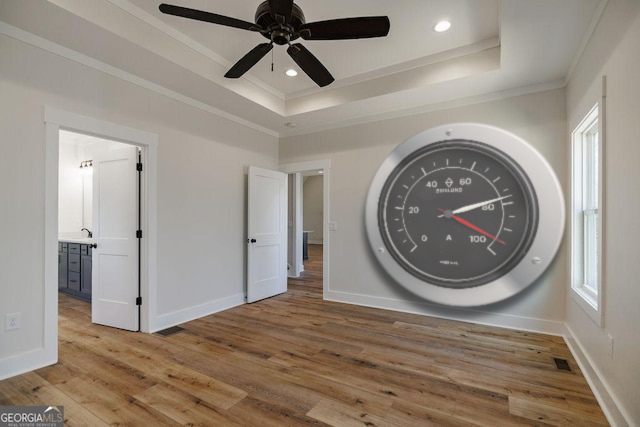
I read 77.5 A
